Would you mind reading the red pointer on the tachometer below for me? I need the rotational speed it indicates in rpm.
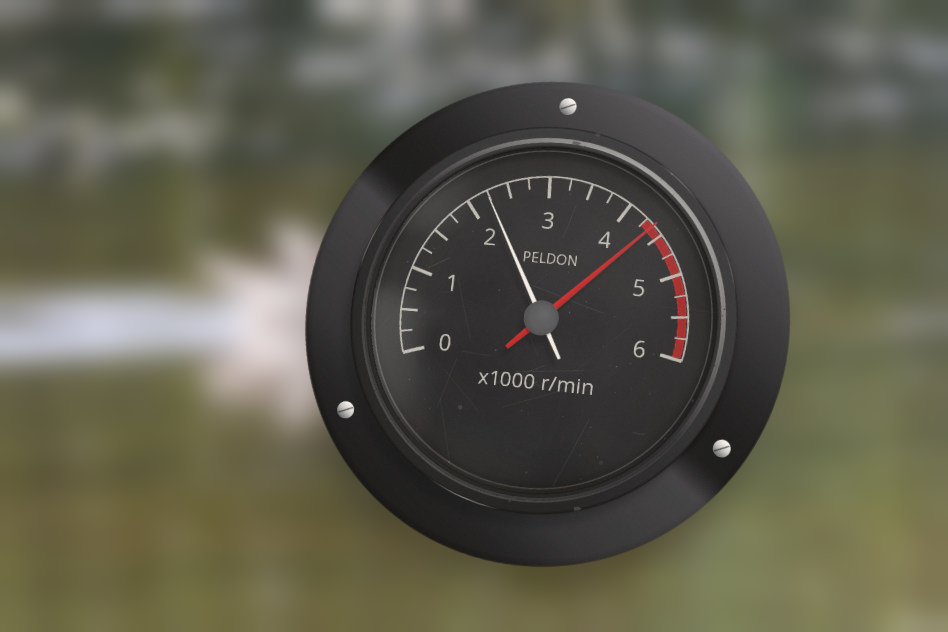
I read 4375 rpm
